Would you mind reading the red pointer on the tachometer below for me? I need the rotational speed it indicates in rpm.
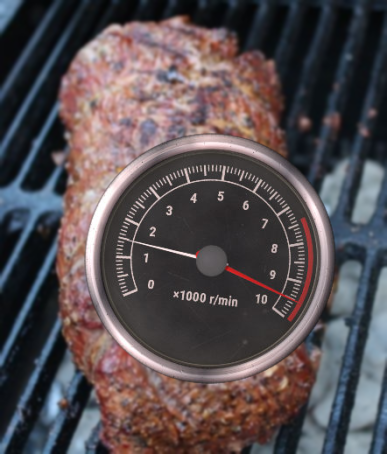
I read 9500 rpm
